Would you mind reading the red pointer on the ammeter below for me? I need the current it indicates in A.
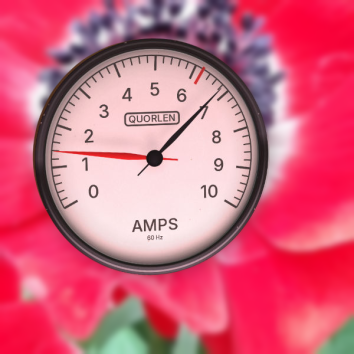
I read 1.4 A
